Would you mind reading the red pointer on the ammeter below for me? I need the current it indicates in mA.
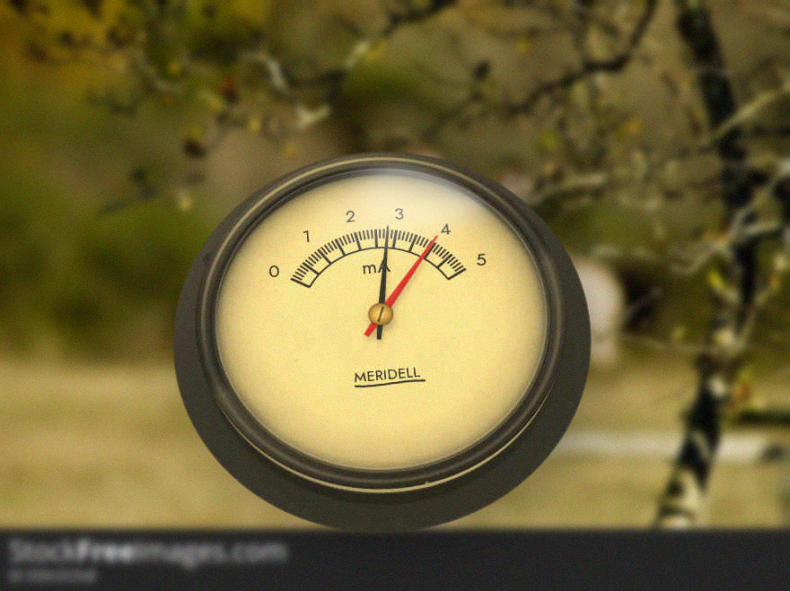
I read 4 mA
